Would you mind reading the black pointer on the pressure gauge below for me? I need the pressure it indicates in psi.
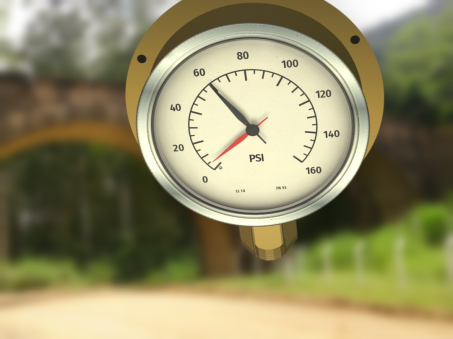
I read 60 psi
